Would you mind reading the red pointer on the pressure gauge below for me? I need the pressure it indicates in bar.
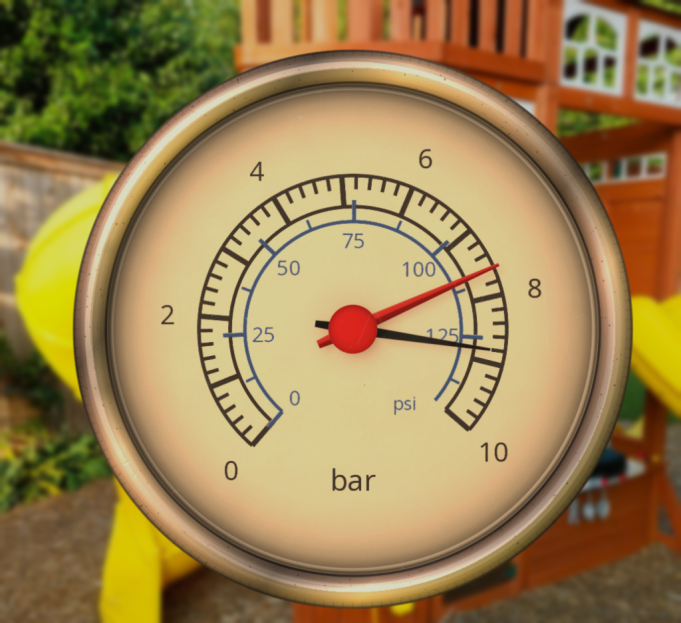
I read 7.6 bar
